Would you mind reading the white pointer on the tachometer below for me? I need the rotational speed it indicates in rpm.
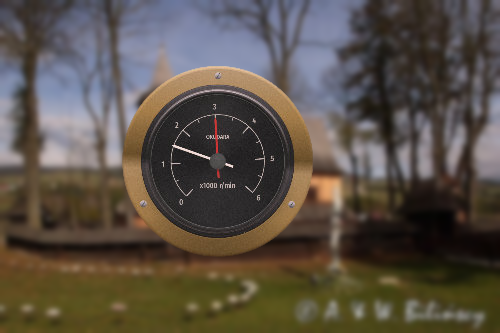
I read 1500 rpm
